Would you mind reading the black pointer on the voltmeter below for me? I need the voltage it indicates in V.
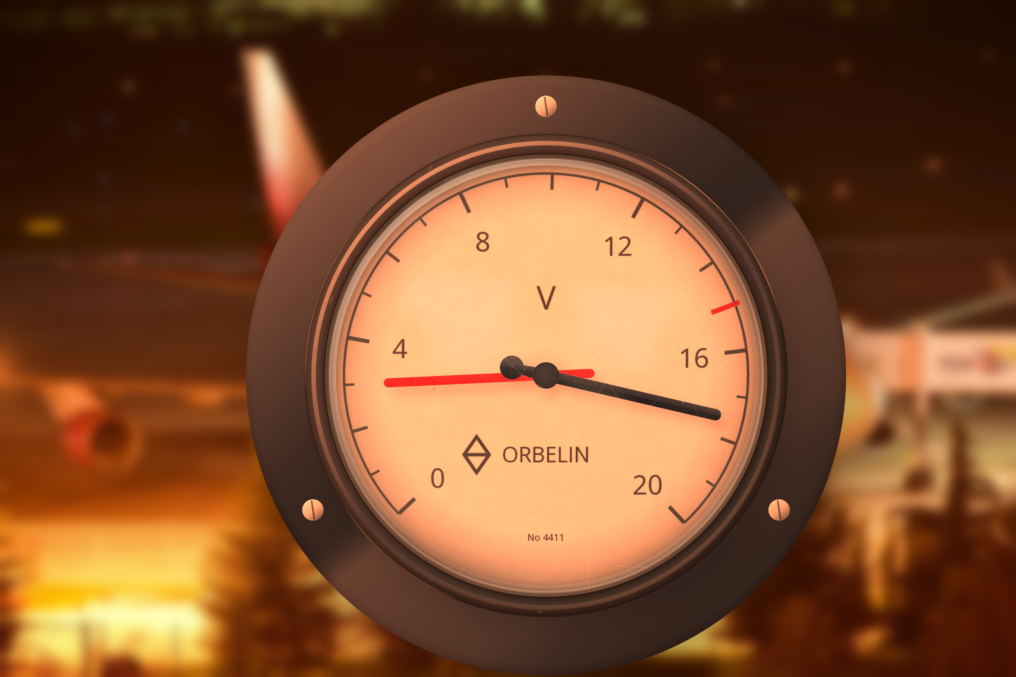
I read 17.5 V
